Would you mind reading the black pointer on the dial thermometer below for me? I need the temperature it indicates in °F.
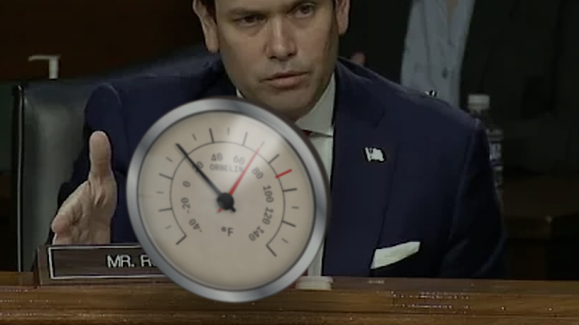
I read 20 °F
